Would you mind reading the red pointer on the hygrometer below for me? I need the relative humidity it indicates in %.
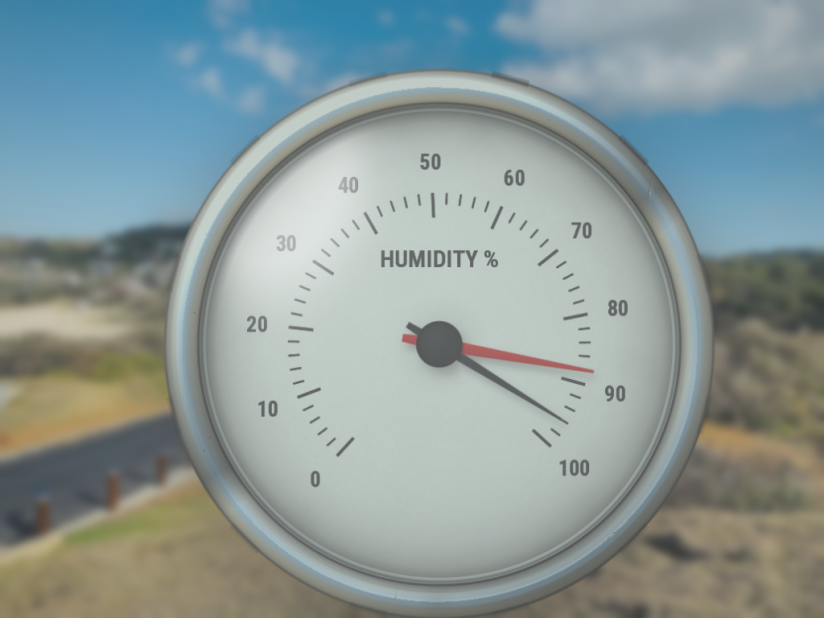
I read 88 %
